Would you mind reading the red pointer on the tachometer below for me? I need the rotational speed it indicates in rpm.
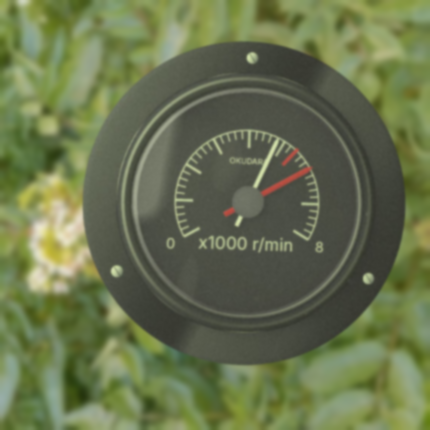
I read 6000 rpm
